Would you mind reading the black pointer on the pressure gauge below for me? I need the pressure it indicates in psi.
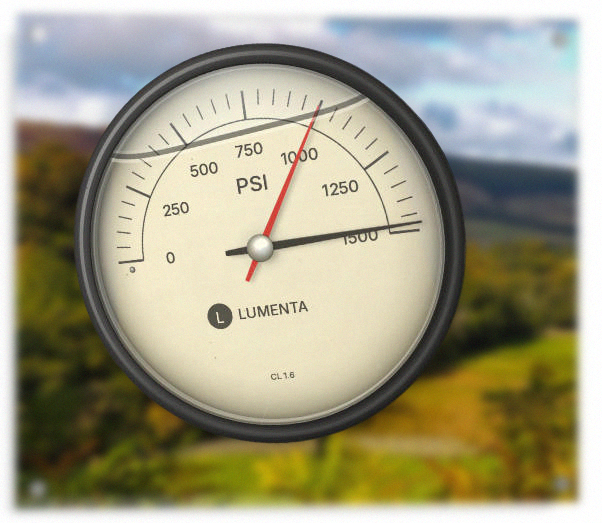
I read 1475 psi
